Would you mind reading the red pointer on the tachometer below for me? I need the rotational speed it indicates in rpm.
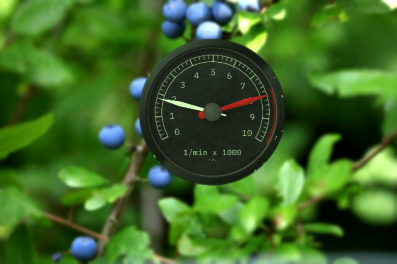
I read 8000 rpm
